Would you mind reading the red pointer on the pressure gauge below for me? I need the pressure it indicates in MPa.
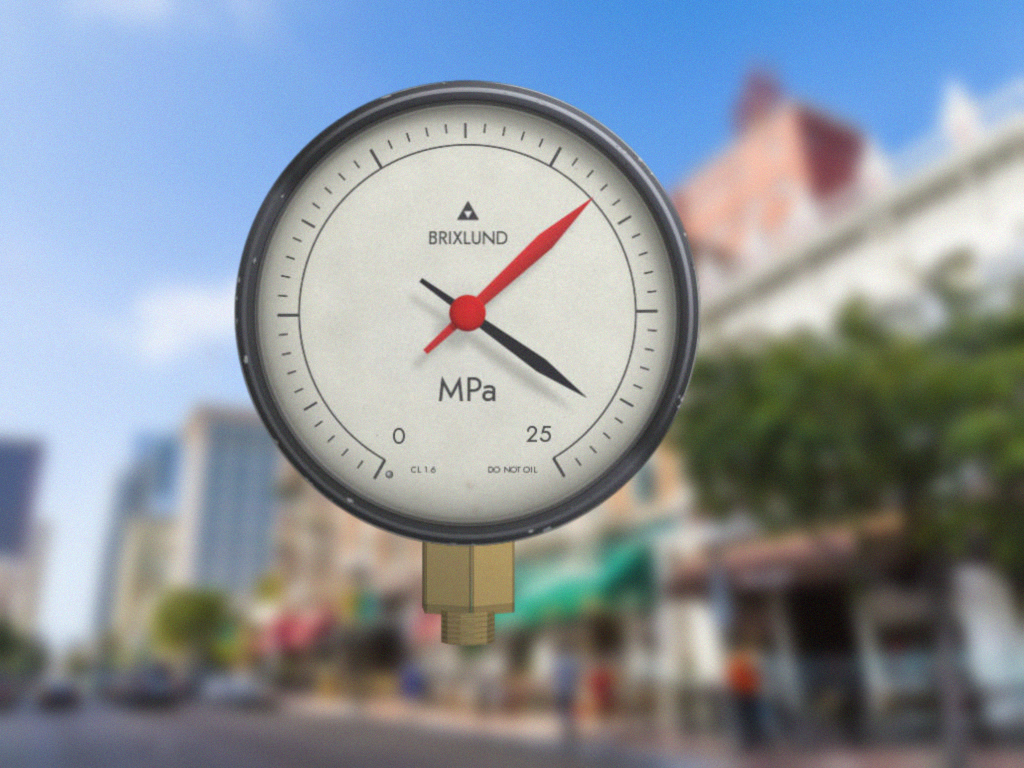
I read 16.5 MPa
